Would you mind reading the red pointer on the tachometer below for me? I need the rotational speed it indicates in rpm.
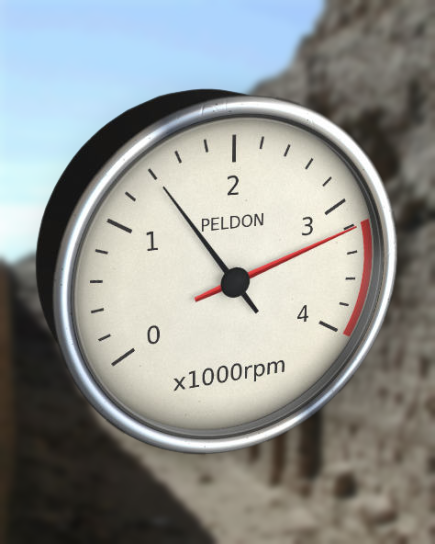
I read 3200 rpm
